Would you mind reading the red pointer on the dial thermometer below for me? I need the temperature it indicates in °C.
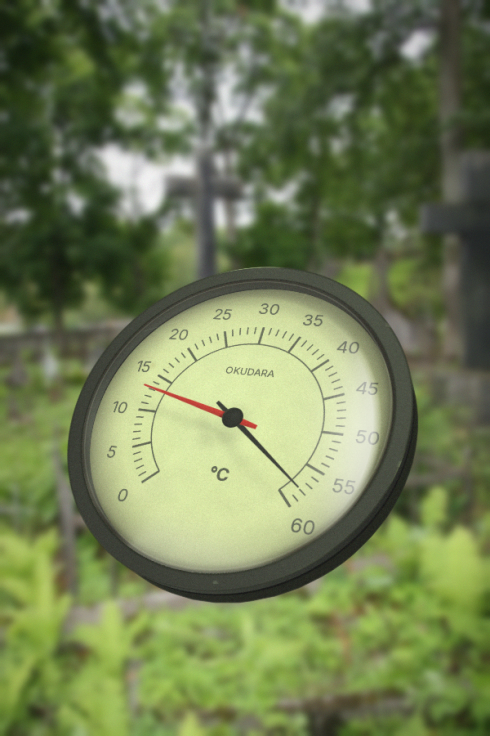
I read 13 °C
